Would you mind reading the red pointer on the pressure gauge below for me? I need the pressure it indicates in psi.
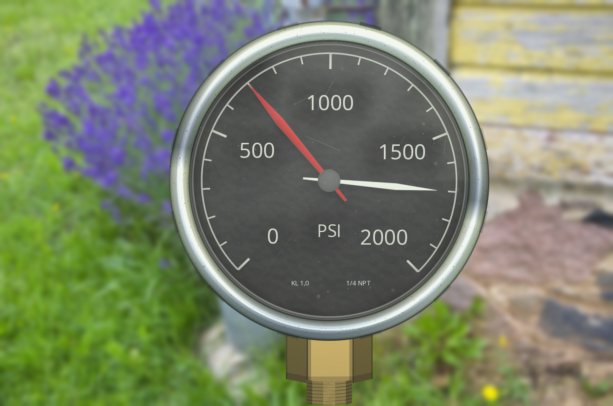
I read 700 psi
